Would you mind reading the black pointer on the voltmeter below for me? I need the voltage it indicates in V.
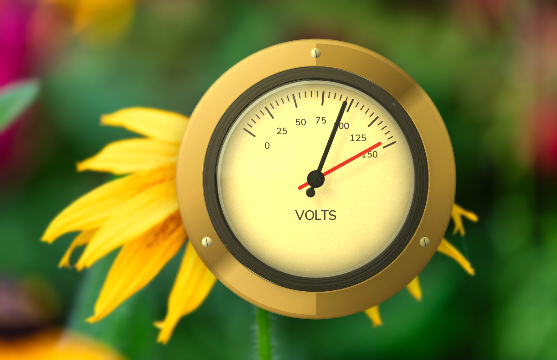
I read 95 V
